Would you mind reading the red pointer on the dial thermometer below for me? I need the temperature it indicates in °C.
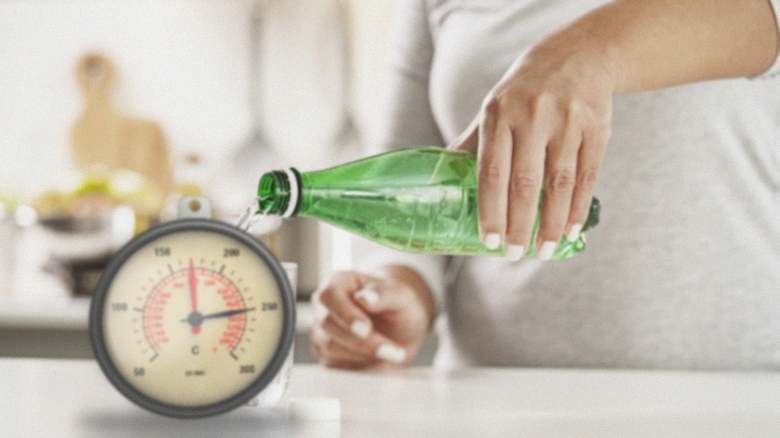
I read 170 °C
